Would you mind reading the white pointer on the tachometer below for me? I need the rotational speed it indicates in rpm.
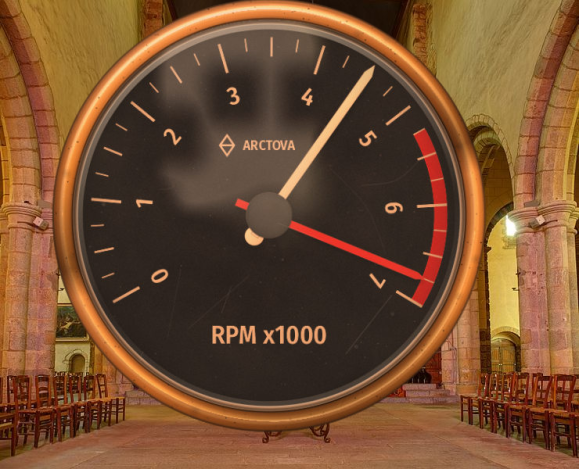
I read 4500 rpm
